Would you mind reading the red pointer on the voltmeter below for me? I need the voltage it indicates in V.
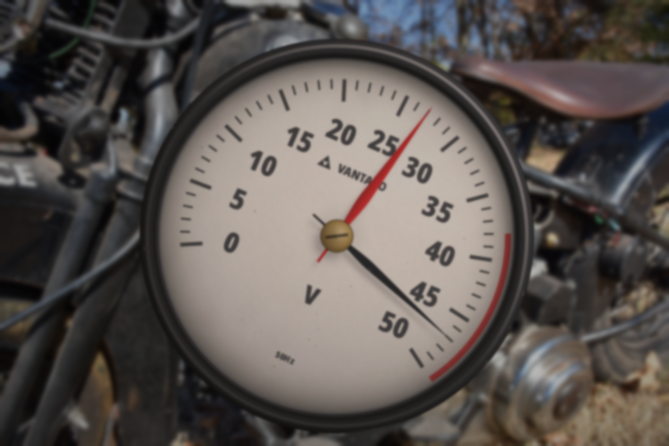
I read 27 V
